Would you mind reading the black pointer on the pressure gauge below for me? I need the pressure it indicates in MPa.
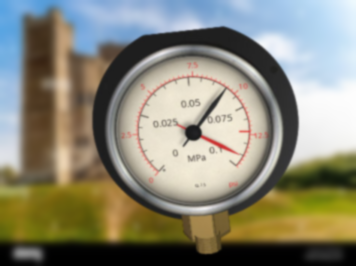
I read 0.065 MPa
